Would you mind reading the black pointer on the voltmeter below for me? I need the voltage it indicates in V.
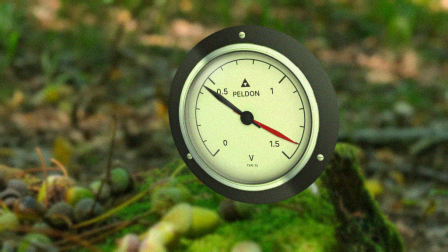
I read 0.45 V
